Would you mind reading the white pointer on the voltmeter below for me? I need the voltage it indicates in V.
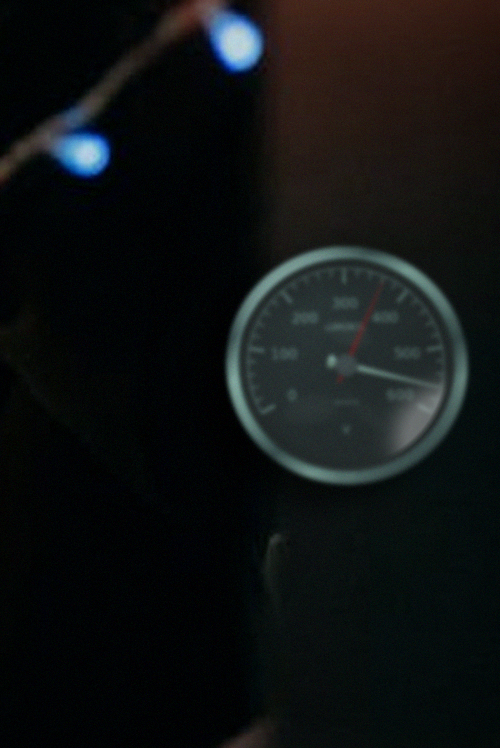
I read 560 V
